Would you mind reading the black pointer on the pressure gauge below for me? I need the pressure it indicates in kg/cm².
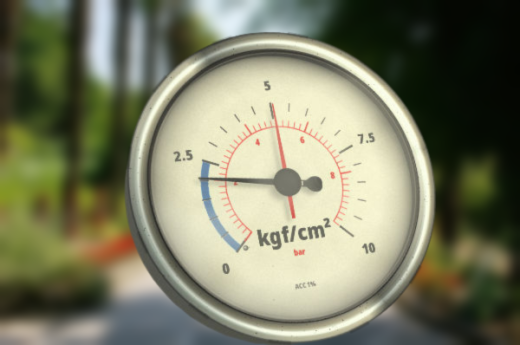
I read 2 kg/cm²
